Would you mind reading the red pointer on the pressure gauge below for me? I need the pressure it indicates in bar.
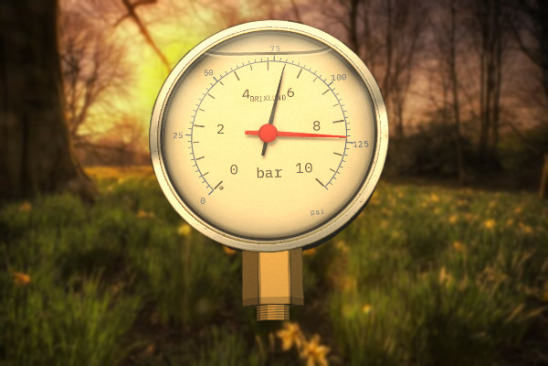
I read 8.5 bar
